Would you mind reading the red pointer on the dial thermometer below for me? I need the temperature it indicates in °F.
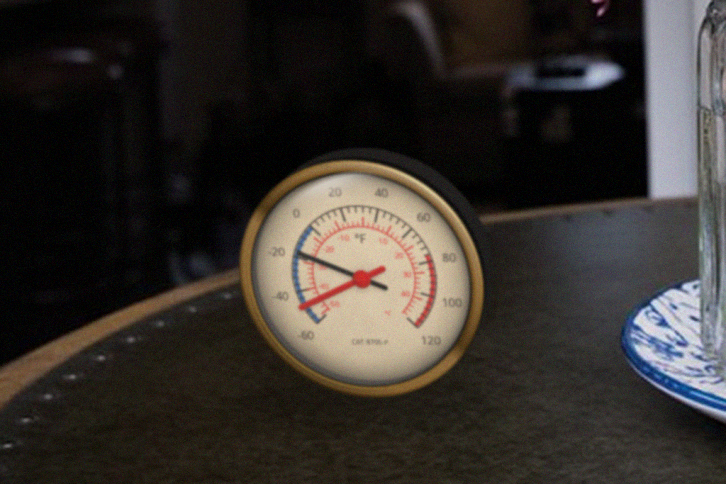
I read -48 °F
